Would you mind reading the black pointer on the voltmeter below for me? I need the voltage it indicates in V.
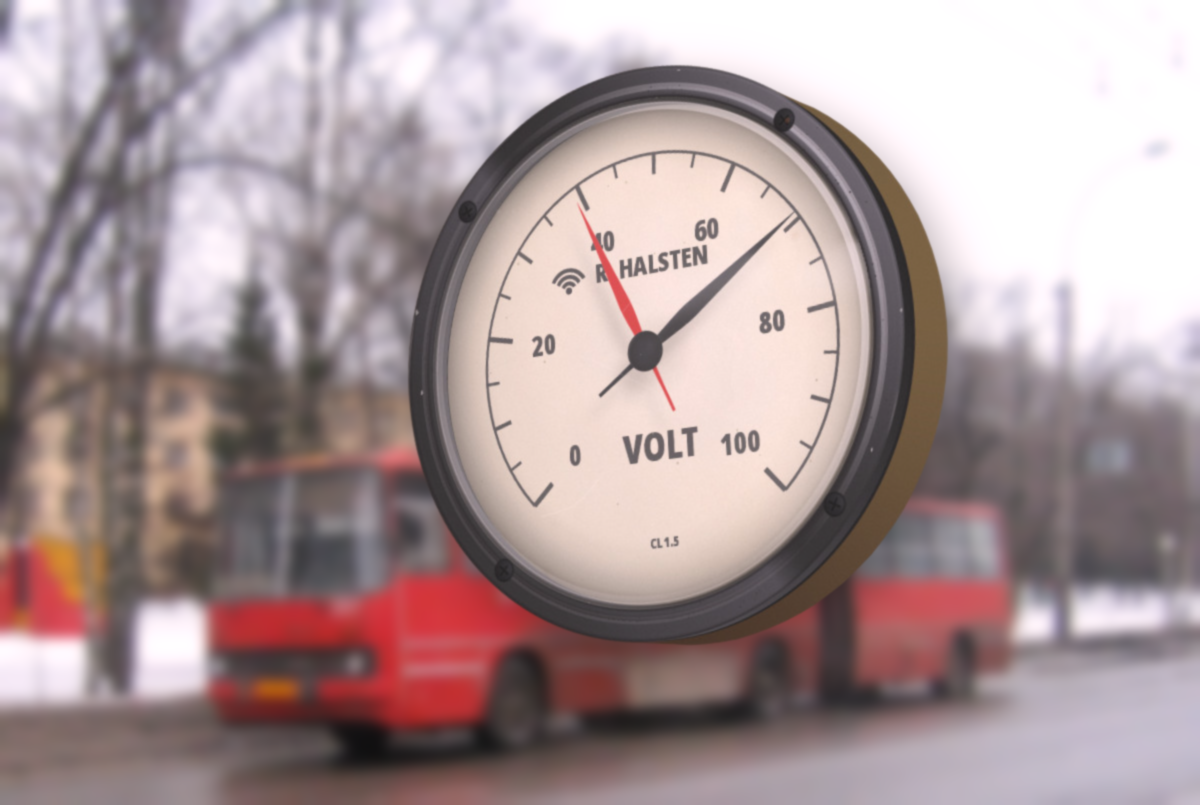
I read 70 V
